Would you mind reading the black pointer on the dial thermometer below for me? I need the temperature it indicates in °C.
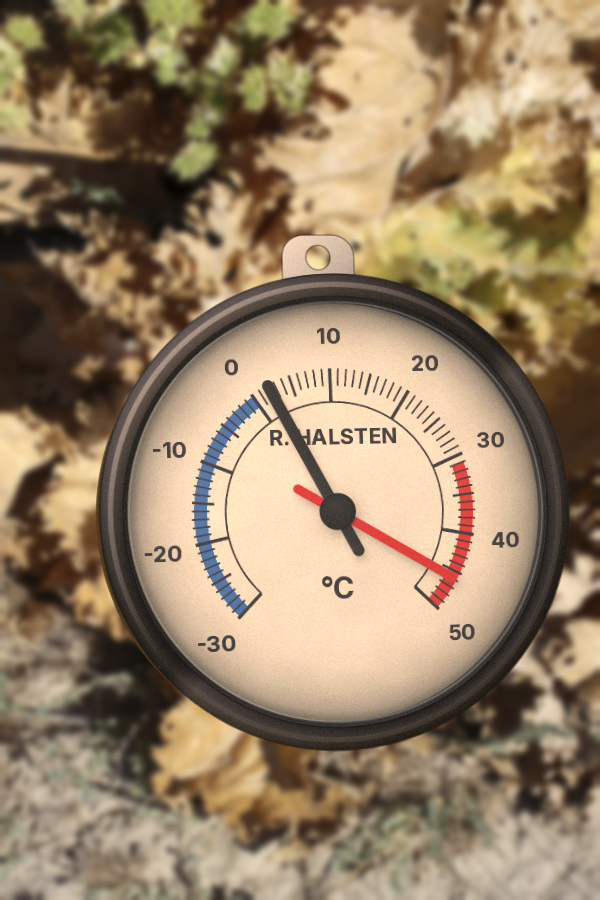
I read 2 °C
